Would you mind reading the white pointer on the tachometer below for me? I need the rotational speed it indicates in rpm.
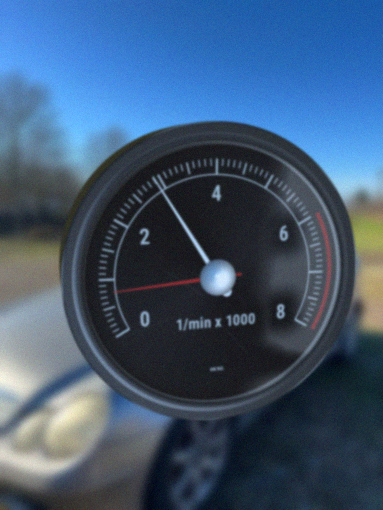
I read 2900 rpm
